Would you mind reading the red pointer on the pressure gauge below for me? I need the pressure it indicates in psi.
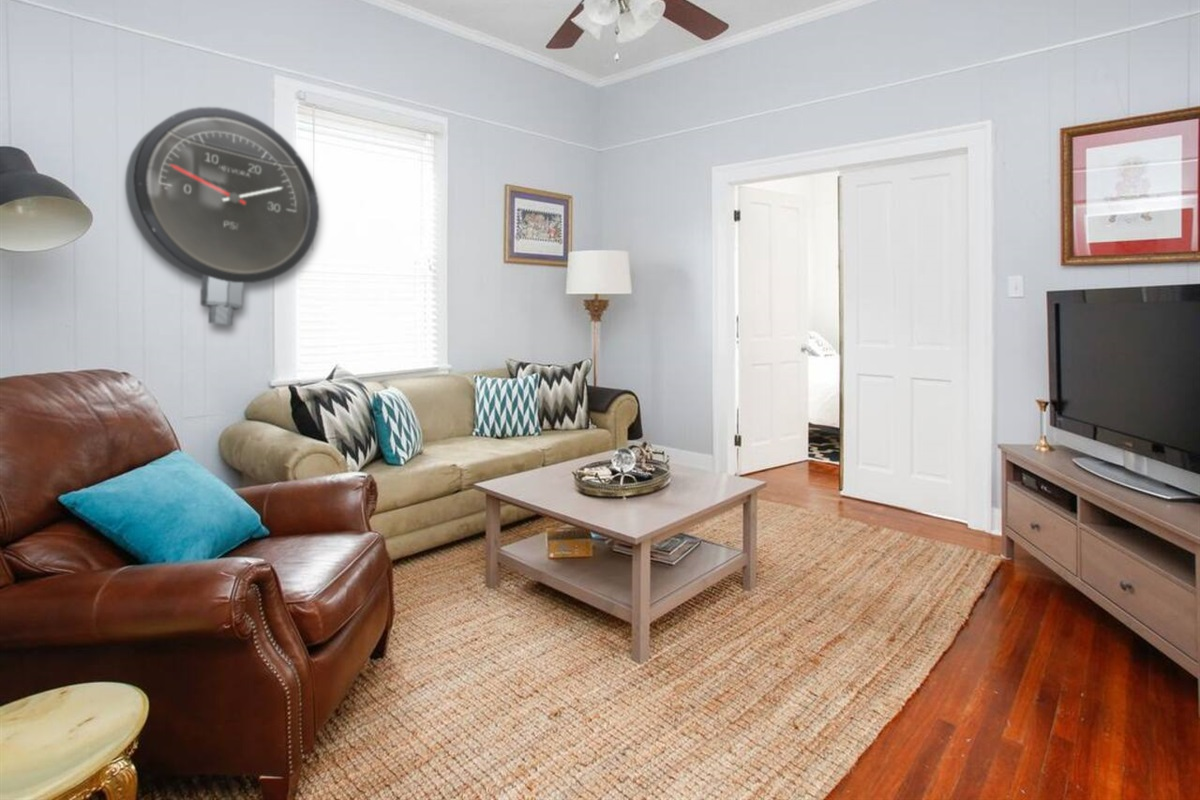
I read 3 psi
